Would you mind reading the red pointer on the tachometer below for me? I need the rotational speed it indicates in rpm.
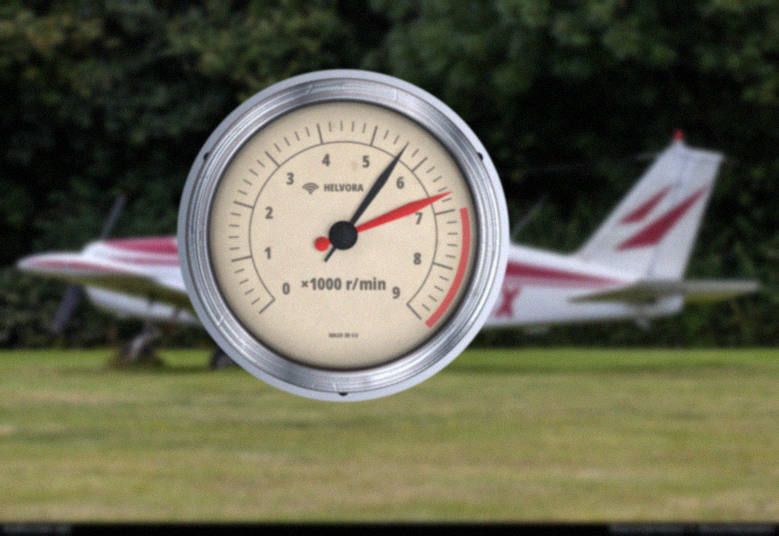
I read 6700 rpm
